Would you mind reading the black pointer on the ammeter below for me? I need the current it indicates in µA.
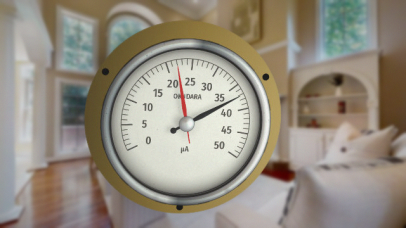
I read 37 µA
